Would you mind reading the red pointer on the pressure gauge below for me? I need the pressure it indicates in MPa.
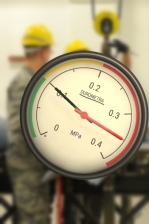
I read 0.35 MPa
